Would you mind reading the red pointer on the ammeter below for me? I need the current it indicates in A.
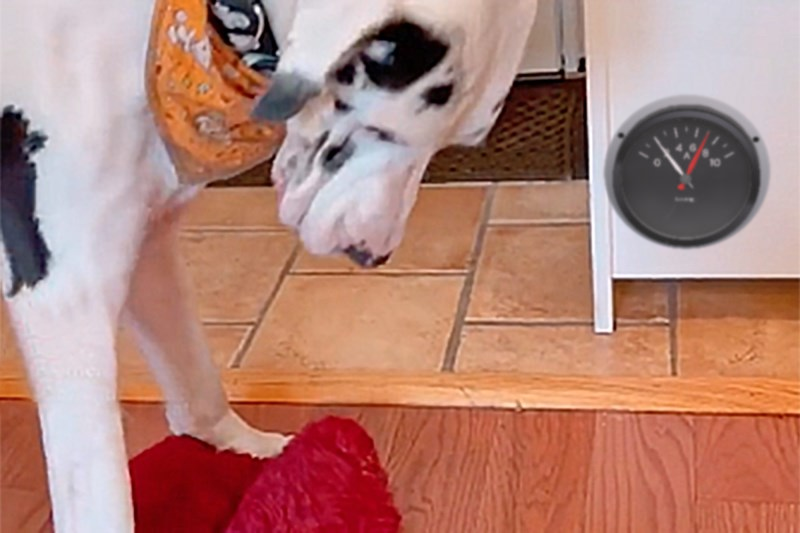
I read 7 A
